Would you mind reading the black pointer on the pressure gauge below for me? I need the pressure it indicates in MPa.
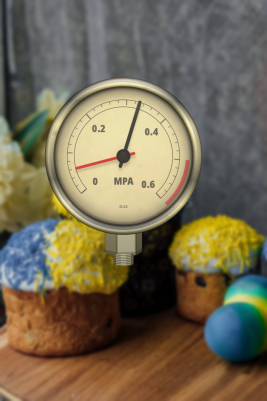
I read 0.33 MPa
